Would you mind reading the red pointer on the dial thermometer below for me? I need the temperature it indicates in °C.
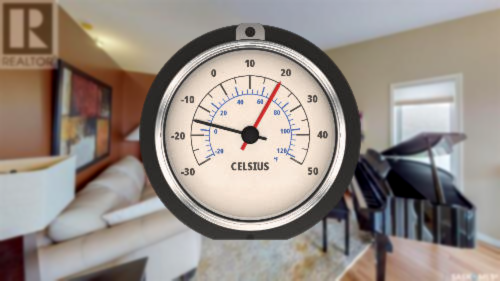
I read 20 °C
